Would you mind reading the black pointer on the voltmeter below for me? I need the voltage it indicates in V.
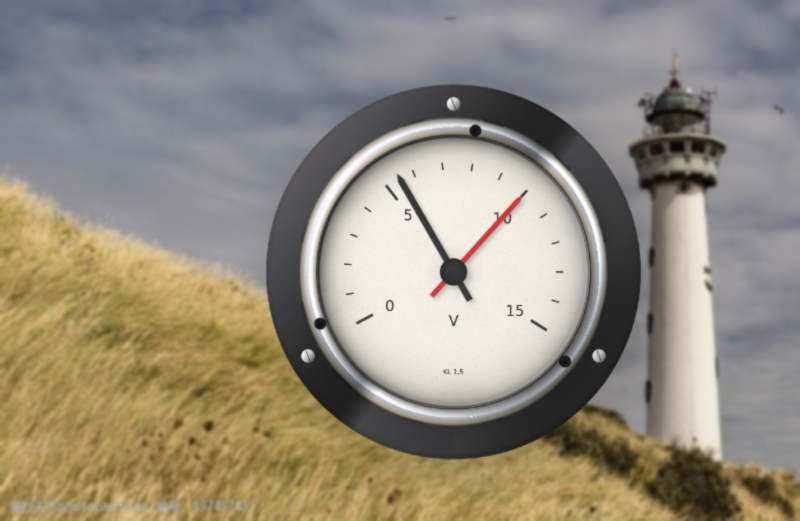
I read 5.5 V
